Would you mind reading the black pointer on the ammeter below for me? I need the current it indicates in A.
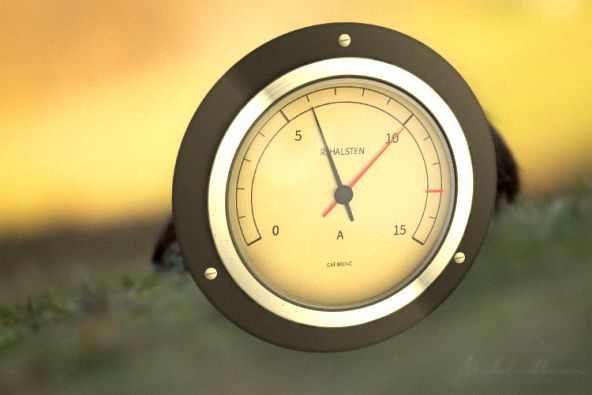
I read 6 A
